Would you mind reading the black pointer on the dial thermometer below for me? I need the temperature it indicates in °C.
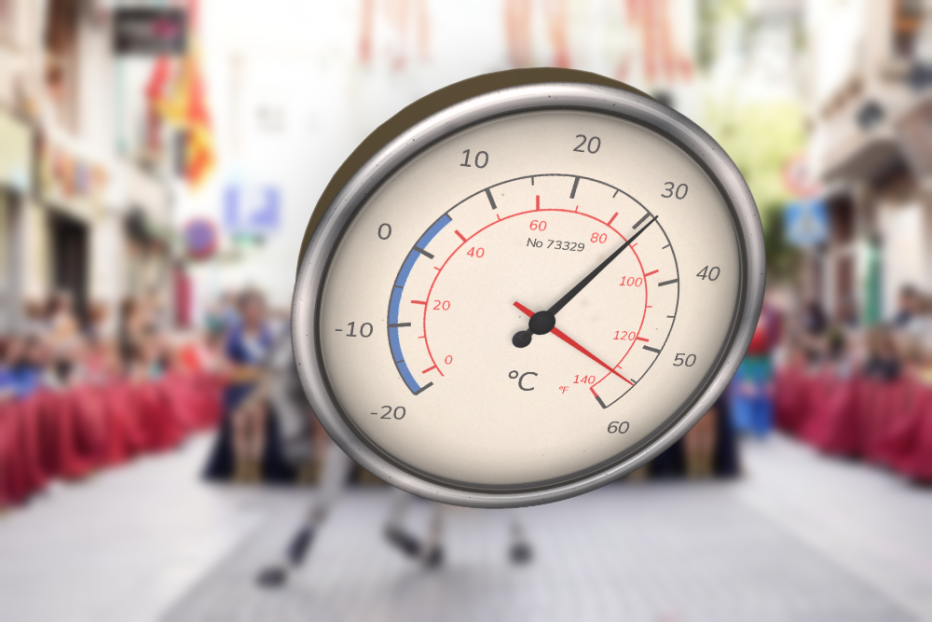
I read 30 °C
